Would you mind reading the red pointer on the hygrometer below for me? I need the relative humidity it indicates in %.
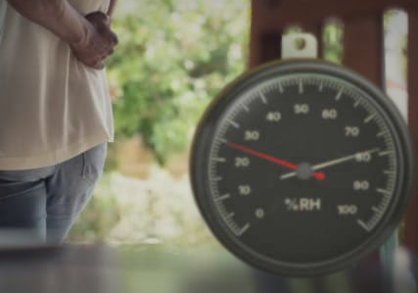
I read 25 %
